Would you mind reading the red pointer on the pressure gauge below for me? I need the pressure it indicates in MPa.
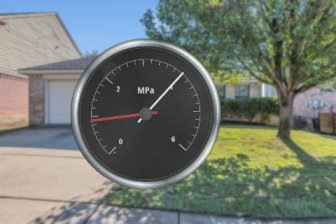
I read 0.9 MPa
